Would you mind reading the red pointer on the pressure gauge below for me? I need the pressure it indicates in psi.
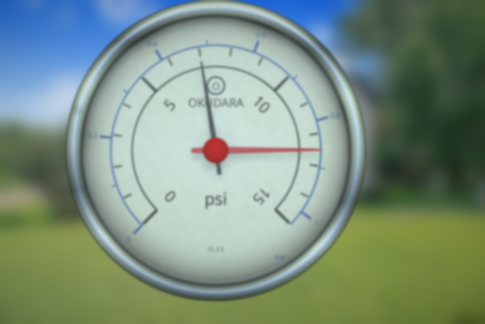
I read 12.5 psi
